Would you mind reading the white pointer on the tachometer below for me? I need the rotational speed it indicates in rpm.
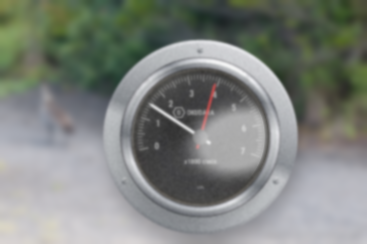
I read 1500 rpm
